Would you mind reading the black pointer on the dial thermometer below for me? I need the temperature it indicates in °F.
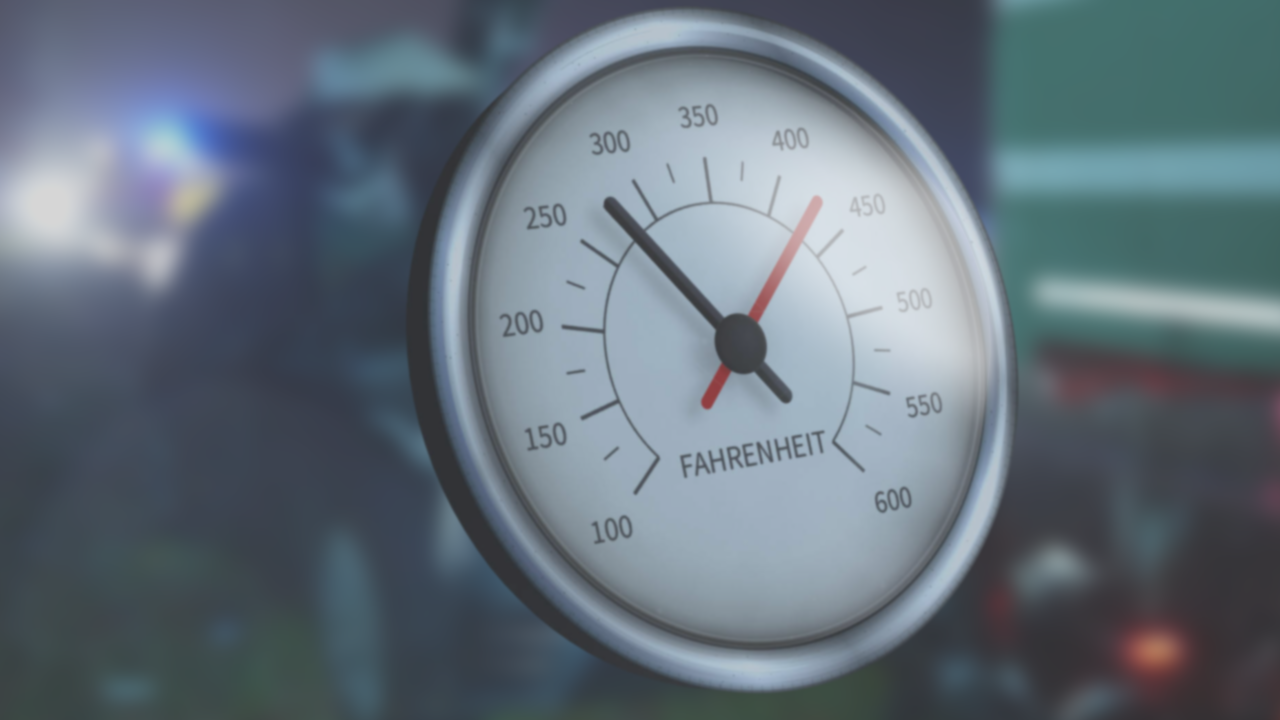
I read 275 °F
